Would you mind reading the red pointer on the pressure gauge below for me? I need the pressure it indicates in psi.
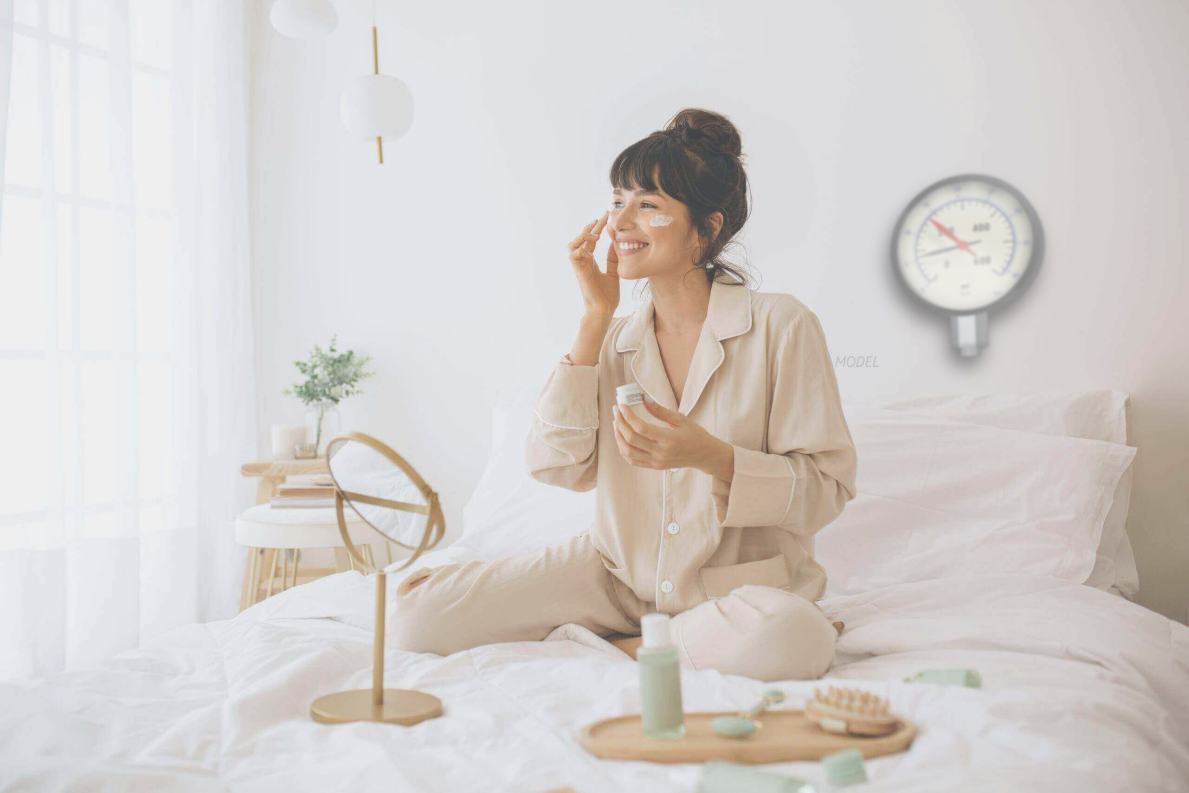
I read 200 psi
